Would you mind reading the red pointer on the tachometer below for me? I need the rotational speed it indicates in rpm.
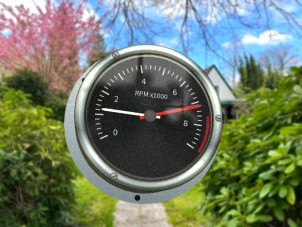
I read 7200 rpm
